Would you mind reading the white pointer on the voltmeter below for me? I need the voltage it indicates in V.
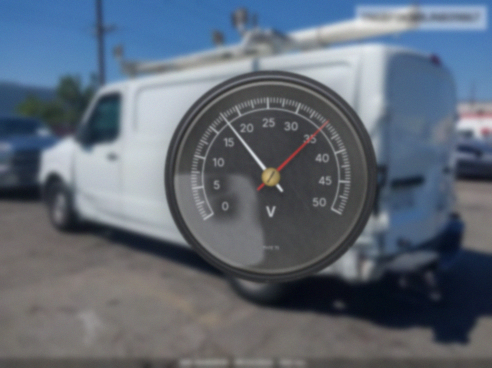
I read 17.5 V
